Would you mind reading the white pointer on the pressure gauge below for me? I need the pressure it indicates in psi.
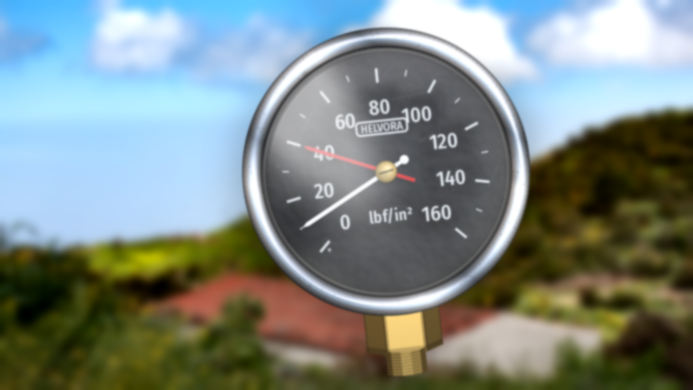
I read 10 psi
